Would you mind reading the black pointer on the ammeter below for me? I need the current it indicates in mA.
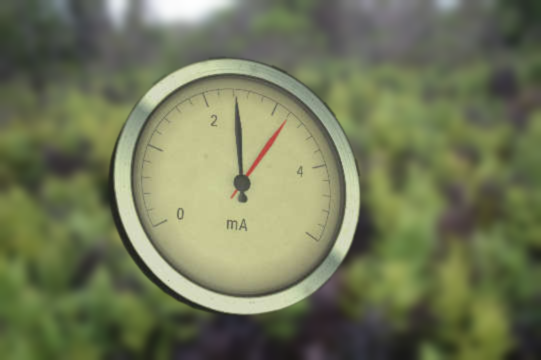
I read 2.4 mA
